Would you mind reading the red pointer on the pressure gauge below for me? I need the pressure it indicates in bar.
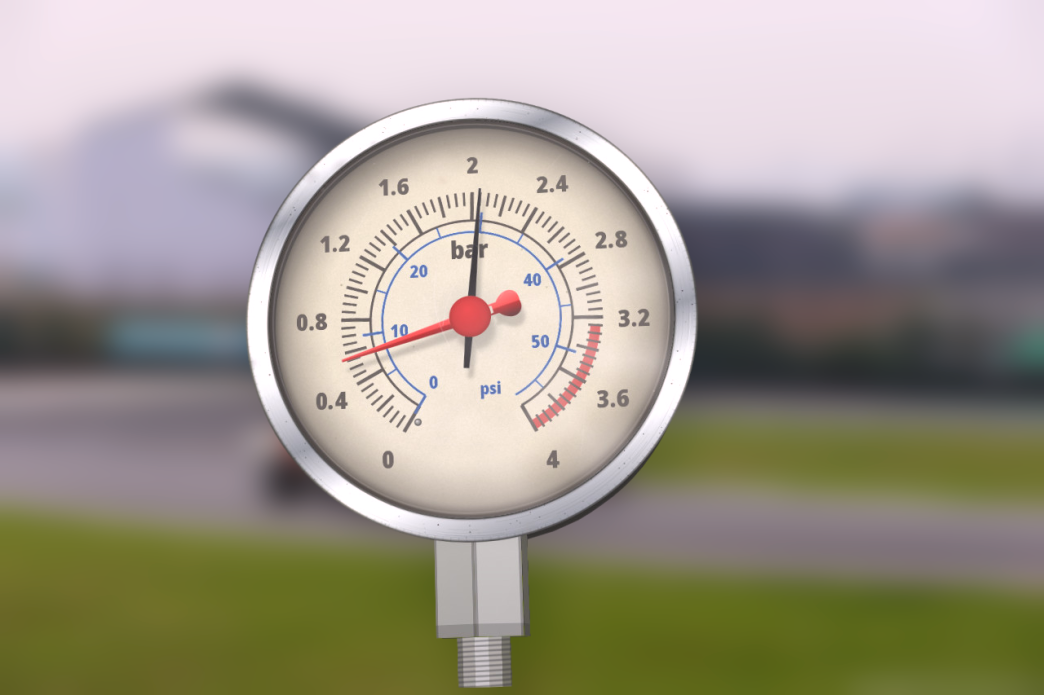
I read 0.55 bar
